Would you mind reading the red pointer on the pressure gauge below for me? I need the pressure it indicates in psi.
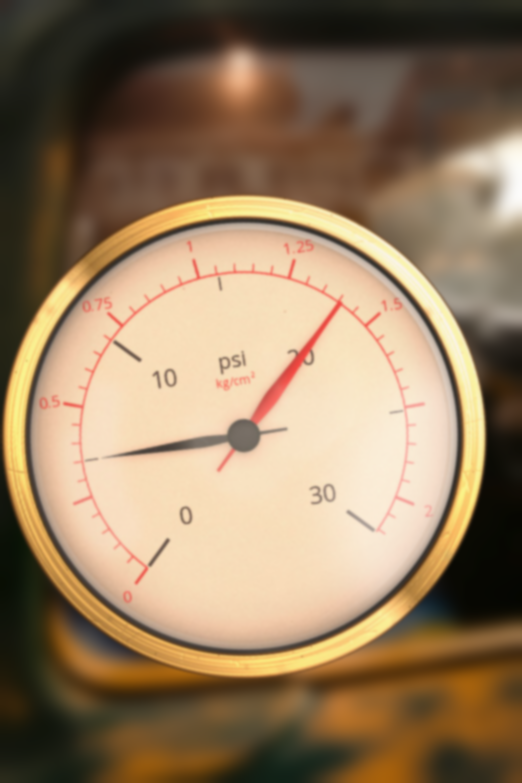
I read 20 psi
